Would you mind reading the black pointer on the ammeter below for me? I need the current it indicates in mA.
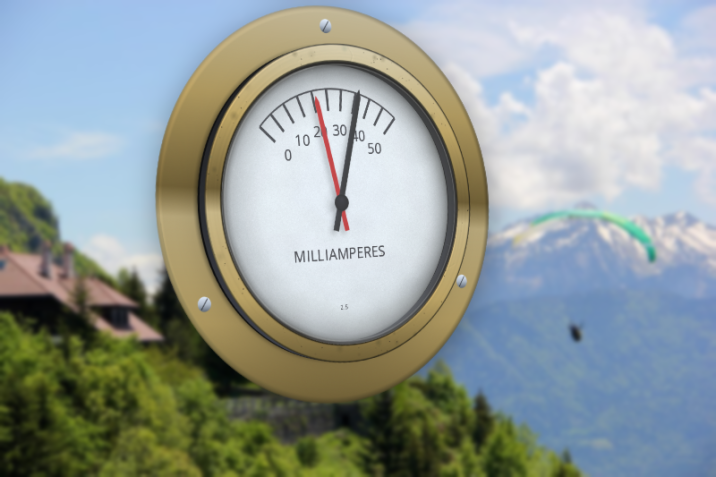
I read 35 mA
